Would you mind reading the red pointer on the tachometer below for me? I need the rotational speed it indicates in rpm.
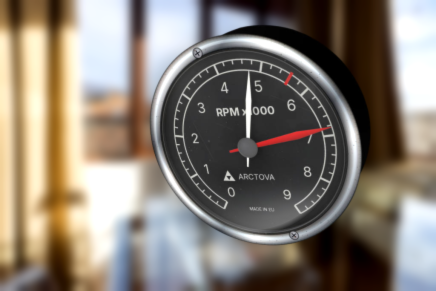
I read 6800 rpm
